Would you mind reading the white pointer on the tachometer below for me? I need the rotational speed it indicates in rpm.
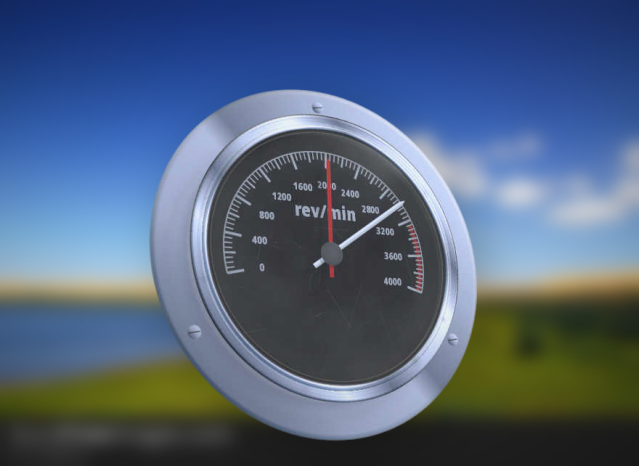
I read 3000 rpm
